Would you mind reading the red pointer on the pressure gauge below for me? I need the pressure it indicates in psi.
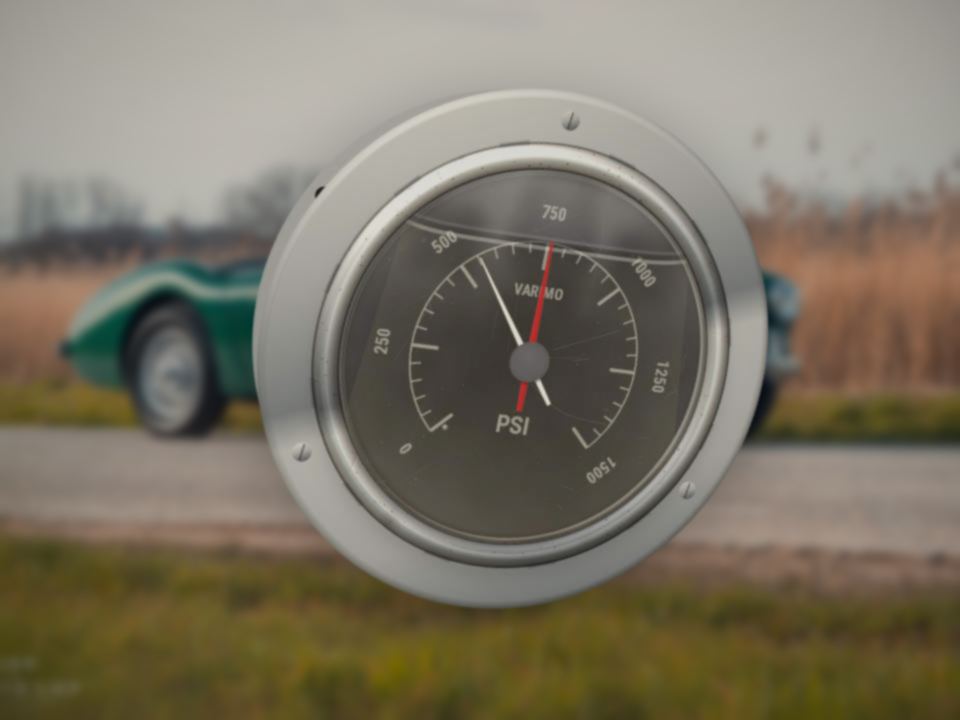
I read 750 psi
